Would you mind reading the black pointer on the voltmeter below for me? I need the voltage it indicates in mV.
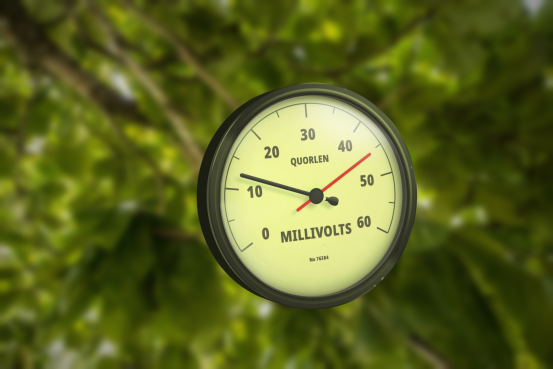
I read 12.5 mV
